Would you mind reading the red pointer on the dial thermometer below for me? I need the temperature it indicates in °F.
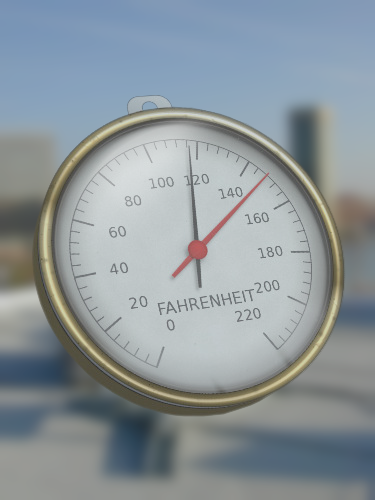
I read 148 °F
